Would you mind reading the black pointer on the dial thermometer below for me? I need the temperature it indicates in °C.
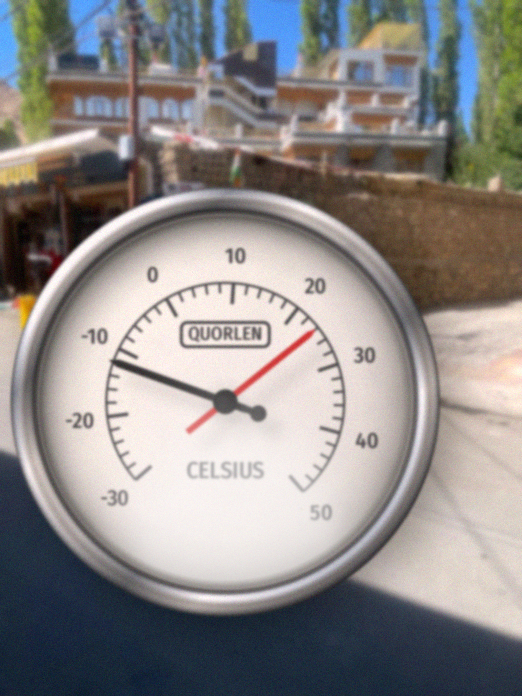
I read -12 °C
